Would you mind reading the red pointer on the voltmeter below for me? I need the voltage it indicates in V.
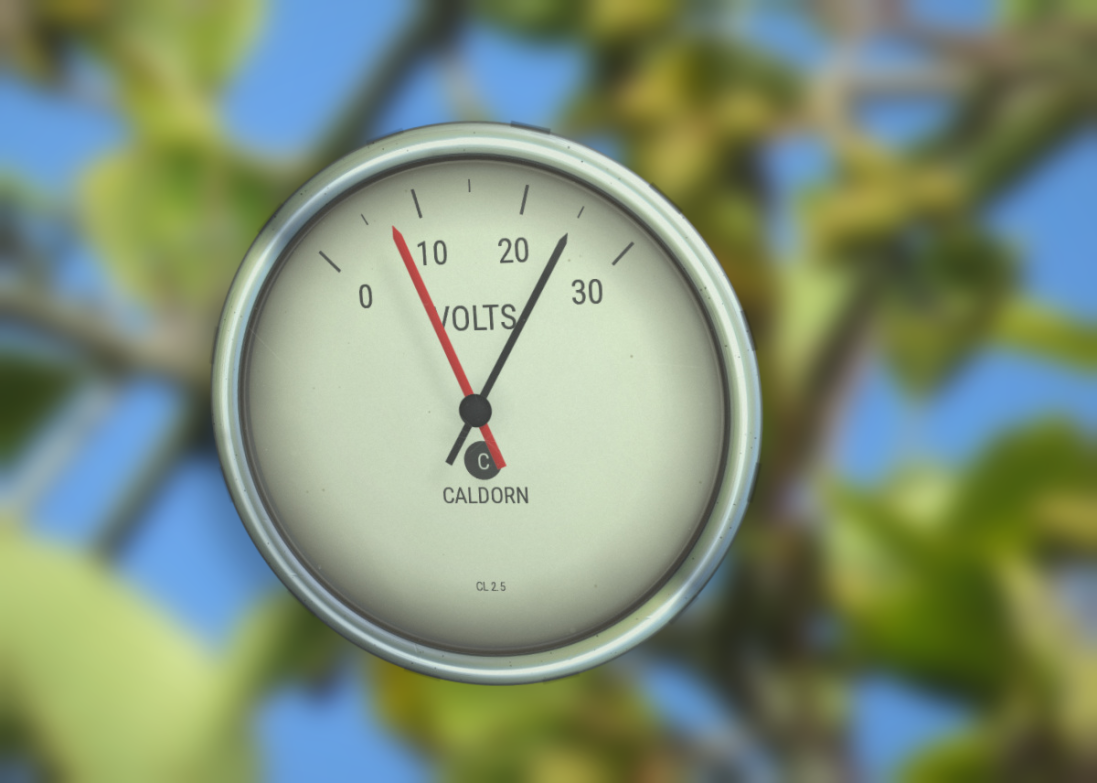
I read 7.5 V
